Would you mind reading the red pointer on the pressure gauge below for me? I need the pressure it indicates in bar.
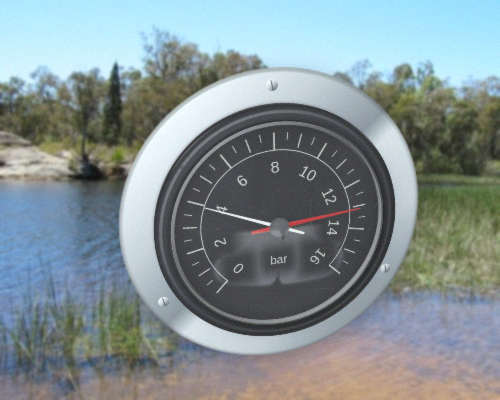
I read 13 bar
